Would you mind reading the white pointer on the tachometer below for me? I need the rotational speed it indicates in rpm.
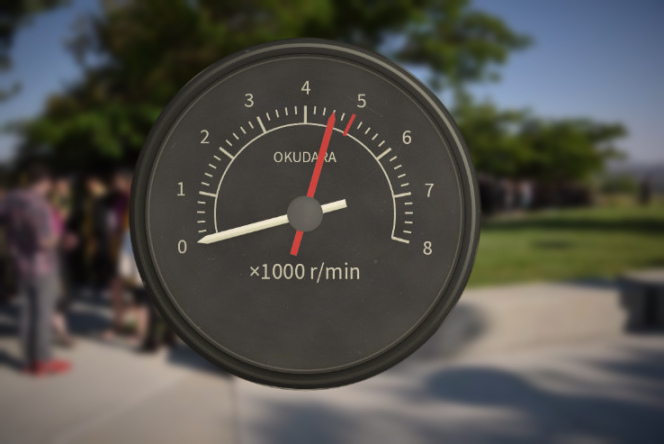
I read 0 rpm
